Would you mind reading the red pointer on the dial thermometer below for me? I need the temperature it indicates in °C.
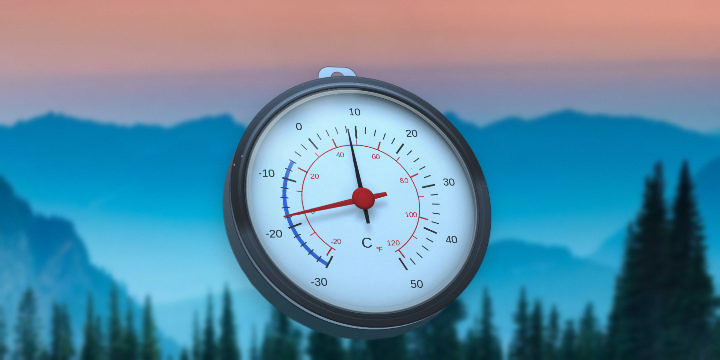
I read -18 °C
